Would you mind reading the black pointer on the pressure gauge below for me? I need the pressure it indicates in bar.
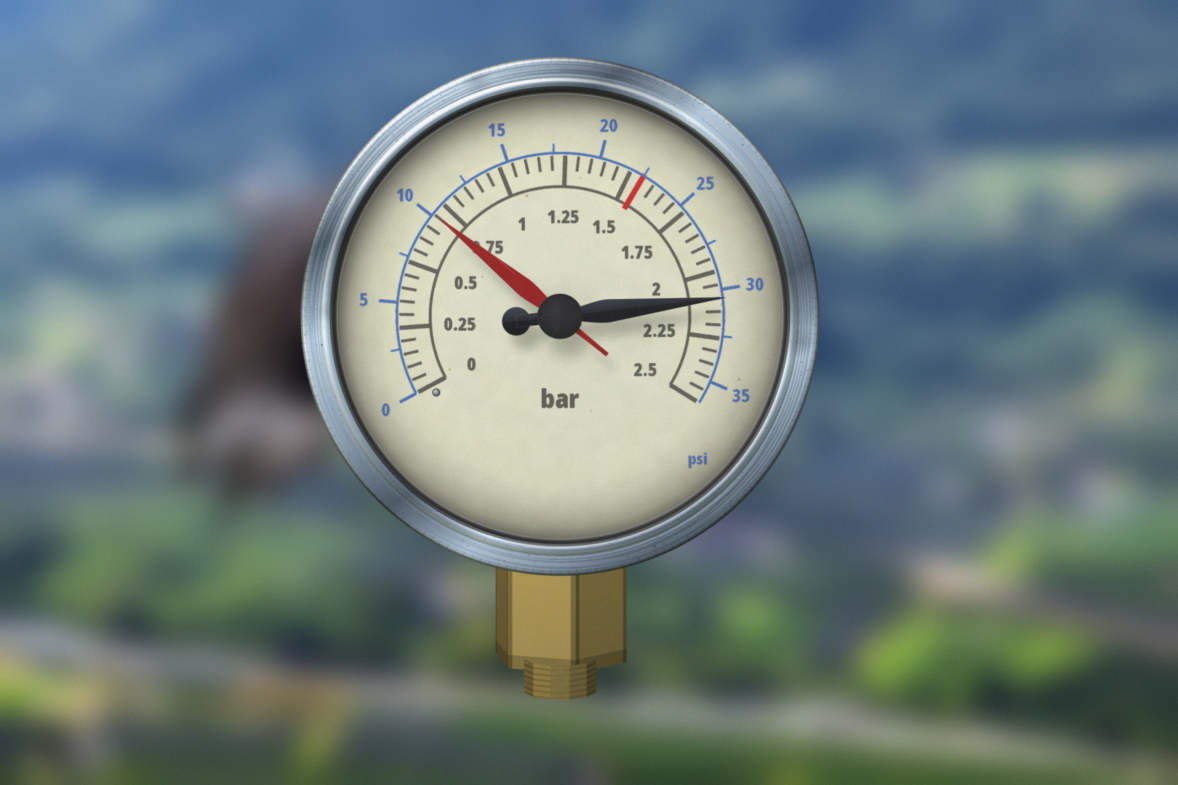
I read 2.1 bar
